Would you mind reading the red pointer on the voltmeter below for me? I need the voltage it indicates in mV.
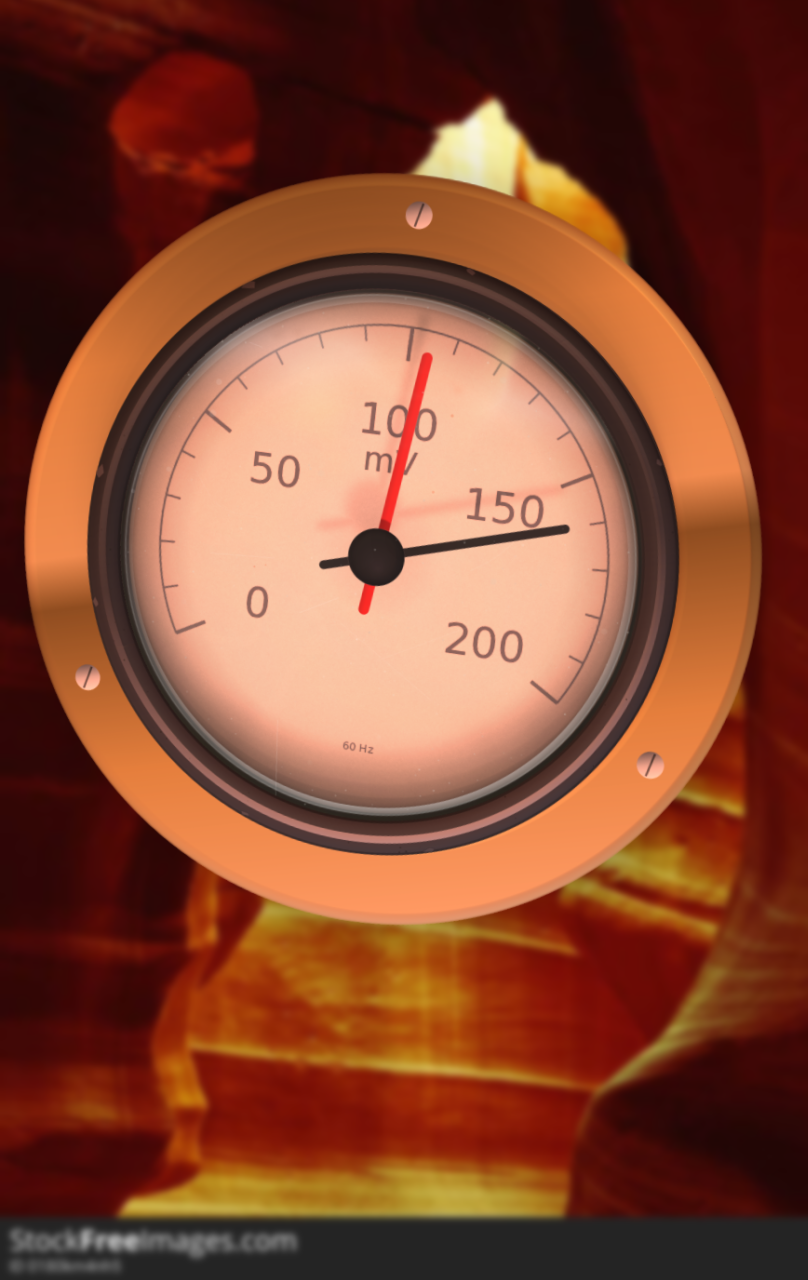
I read 105 mV
